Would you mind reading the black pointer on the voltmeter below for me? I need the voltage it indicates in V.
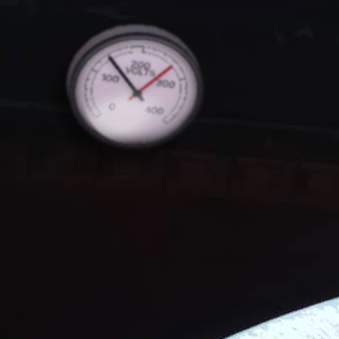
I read 140 V
